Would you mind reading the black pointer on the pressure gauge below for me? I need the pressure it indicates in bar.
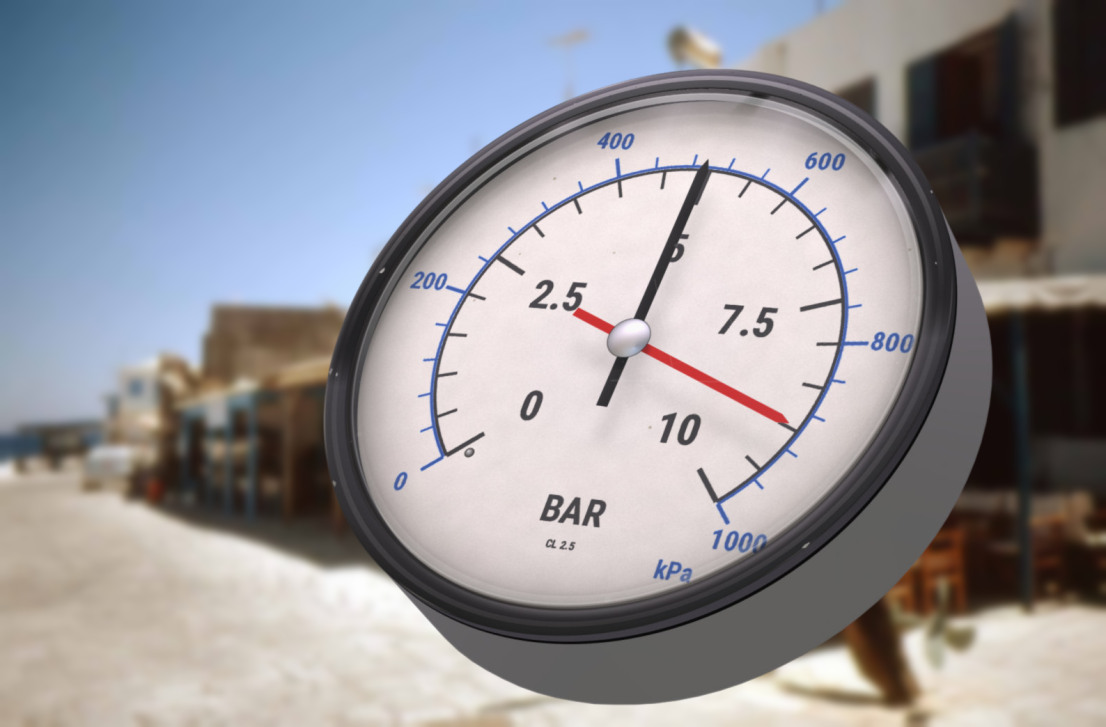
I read 5 bar
